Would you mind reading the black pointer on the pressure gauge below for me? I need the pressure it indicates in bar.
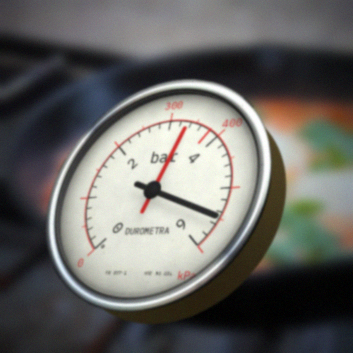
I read 5.5 bar
